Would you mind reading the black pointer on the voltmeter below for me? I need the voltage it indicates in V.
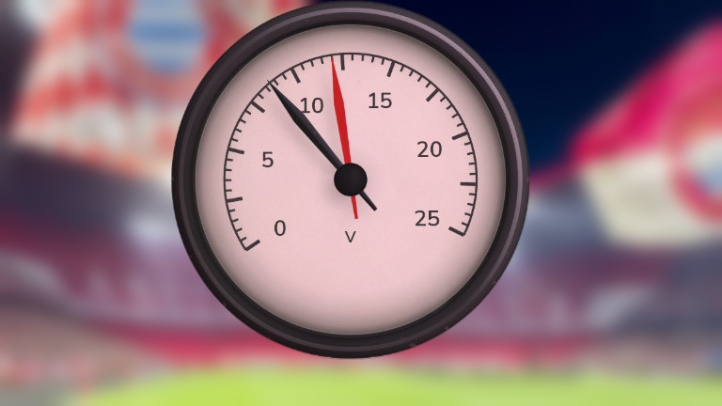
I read 8.75 V
